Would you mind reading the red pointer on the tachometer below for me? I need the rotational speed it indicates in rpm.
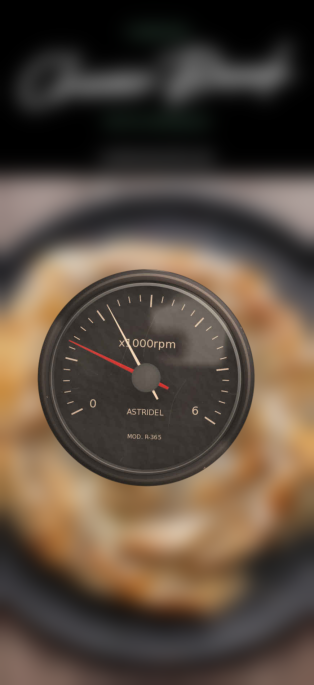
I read 1300 rpm
